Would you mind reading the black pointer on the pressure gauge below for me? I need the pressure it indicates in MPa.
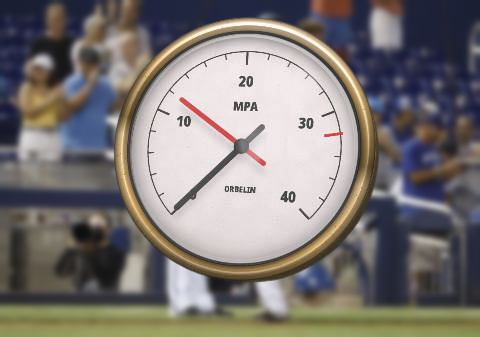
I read 0 MPa
